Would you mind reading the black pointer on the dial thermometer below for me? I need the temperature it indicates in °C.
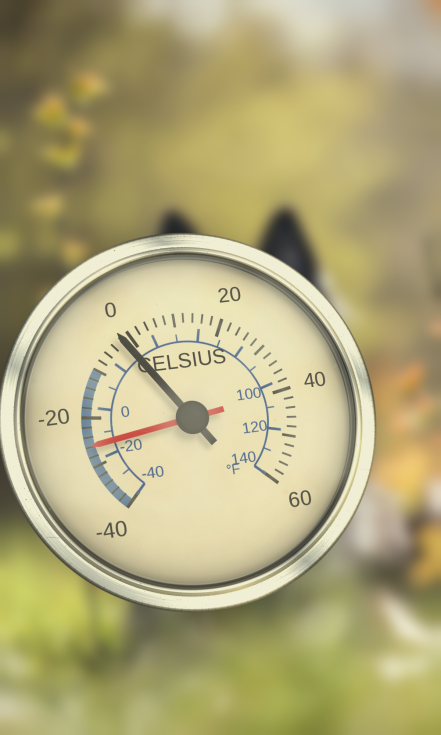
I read -2 °C
